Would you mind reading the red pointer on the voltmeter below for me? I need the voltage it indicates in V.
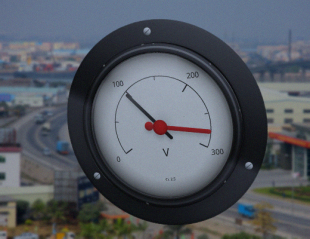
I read 275 V
